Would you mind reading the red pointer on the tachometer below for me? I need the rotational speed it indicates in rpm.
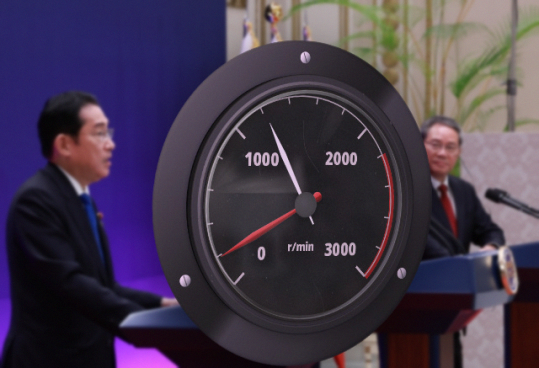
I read 200 rpm
